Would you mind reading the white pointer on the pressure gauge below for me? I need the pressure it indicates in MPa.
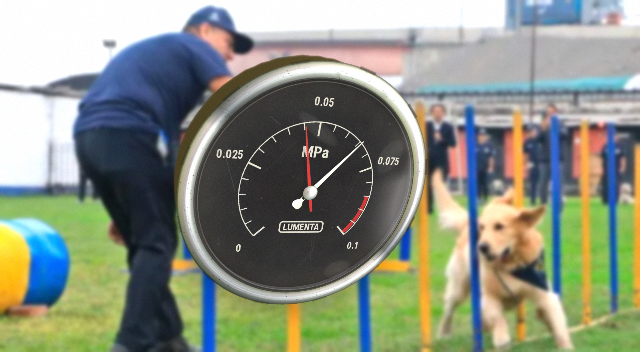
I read 0.065 MPa
